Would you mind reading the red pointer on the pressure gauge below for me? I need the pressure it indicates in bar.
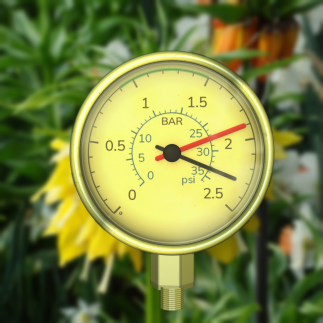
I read 1.9 bar
